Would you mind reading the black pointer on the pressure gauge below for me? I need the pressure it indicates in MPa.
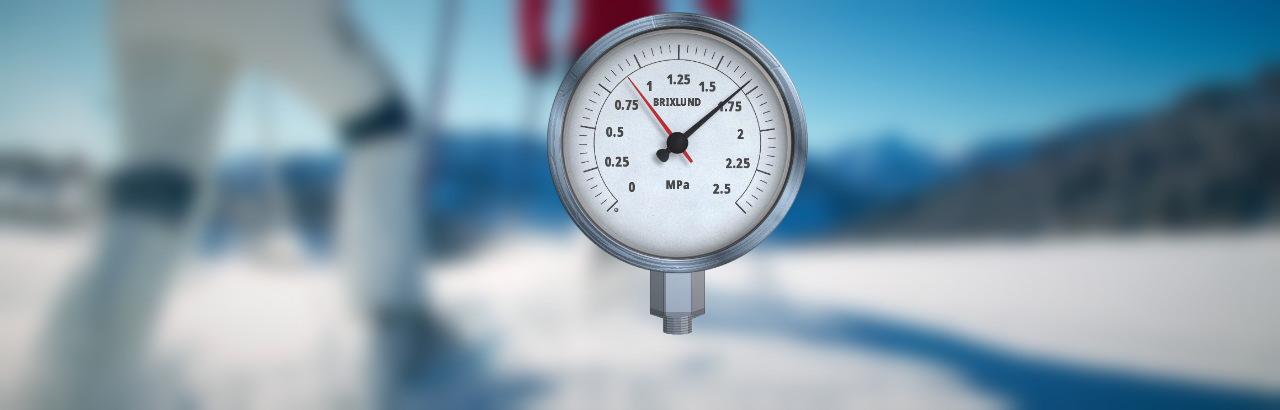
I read 1.7 MPa
